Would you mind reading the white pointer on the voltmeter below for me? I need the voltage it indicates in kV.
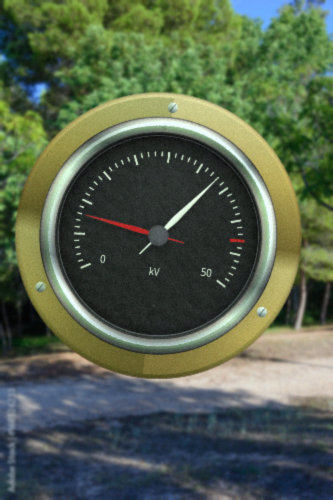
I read 33 kV
